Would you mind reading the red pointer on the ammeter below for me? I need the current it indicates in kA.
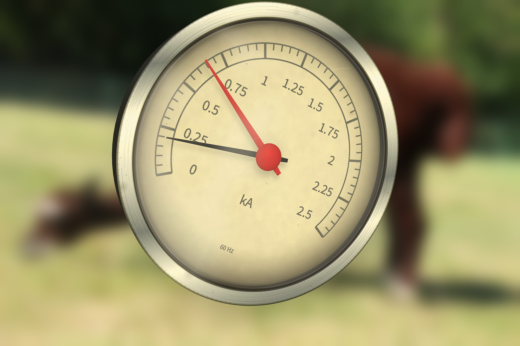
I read 0.65 kA
